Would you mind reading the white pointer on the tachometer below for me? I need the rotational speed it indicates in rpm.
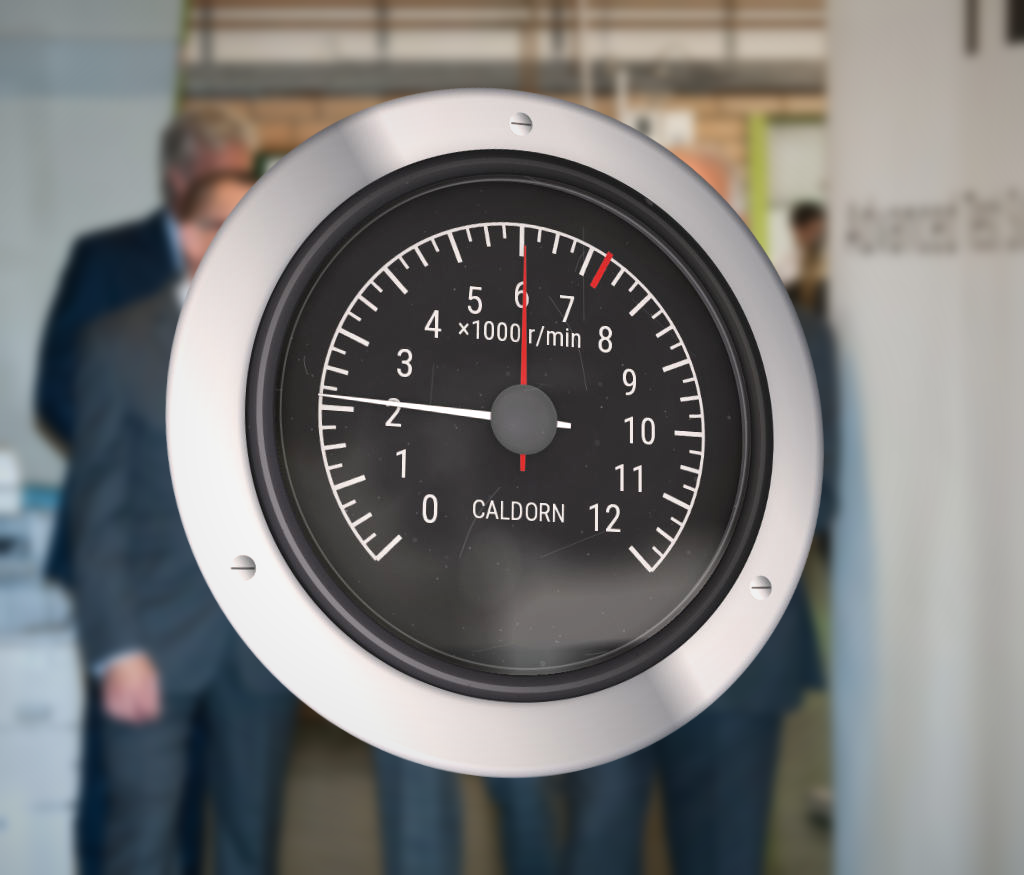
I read 2125 rpm
